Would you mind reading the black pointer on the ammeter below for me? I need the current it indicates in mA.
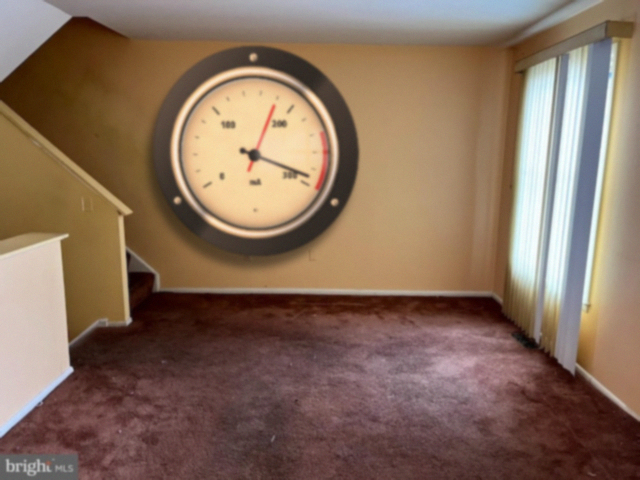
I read 290 mA
